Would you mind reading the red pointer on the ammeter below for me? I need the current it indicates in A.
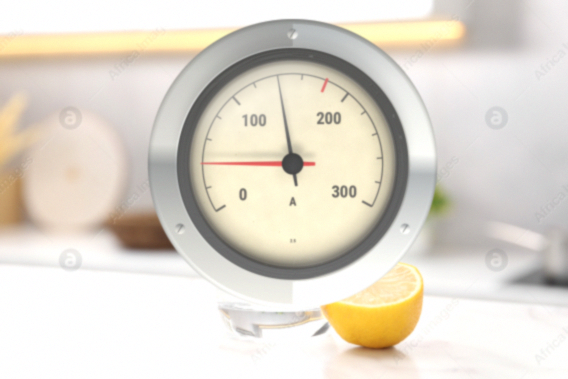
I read 40 A
